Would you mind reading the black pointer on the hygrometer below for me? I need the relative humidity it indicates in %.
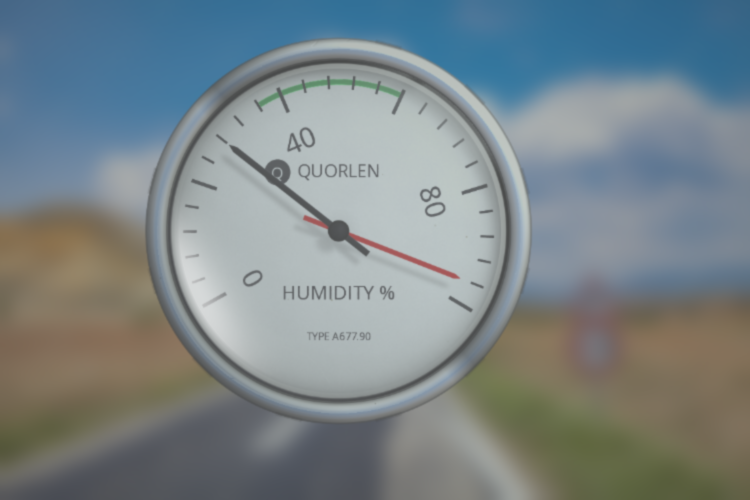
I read 28 %
